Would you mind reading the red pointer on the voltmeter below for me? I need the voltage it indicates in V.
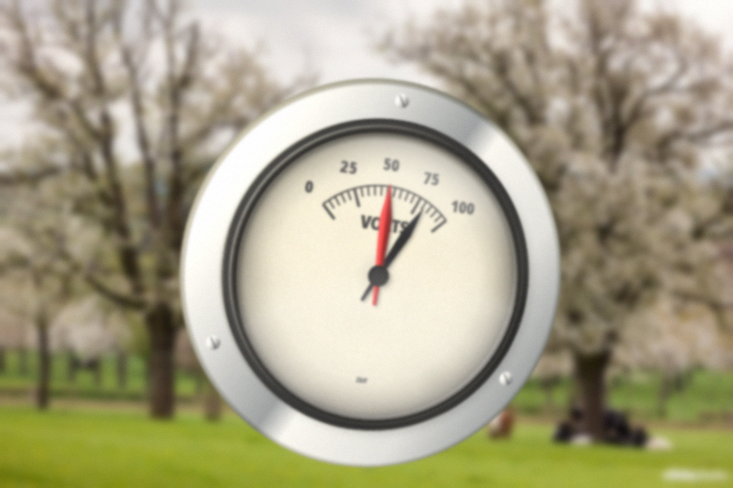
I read 50 V
